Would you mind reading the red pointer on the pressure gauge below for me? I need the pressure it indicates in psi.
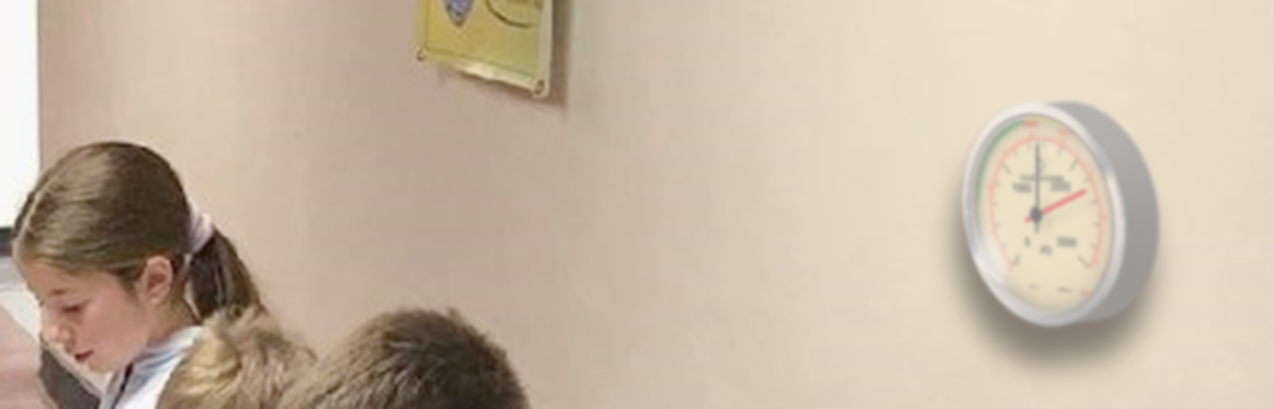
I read 2300 psi
